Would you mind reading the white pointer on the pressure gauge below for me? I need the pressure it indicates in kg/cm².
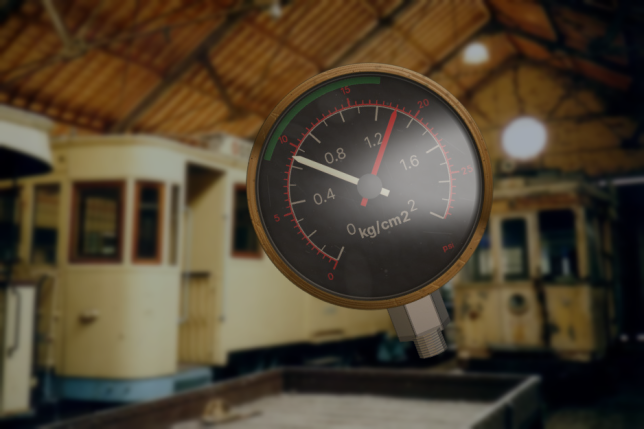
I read 0.65 kg/cm²
